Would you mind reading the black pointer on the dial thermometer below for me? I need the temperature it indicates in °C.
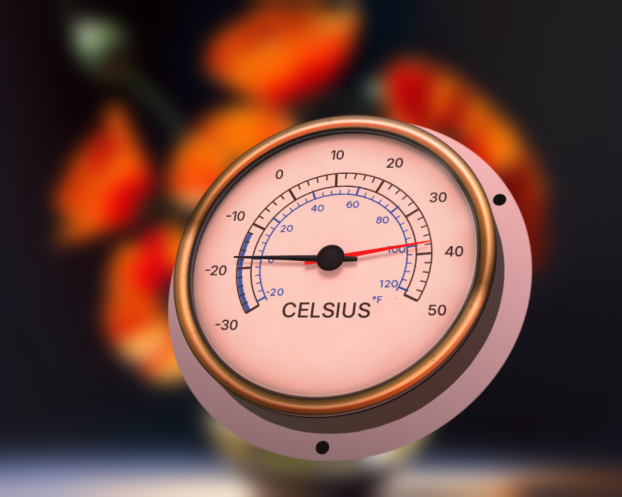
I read -18 °C
